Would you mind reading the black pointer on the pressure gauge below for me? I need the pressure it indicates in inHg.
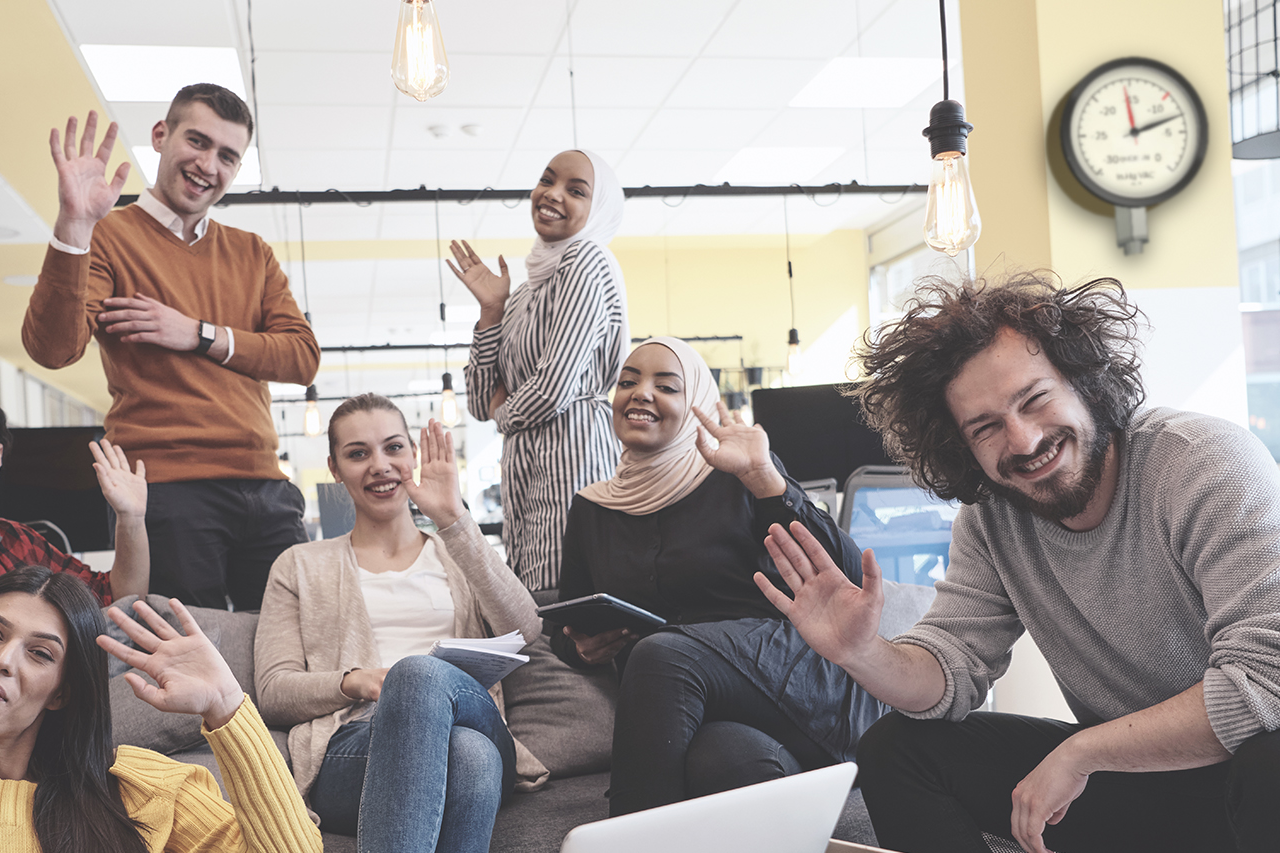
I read -7 inHg
